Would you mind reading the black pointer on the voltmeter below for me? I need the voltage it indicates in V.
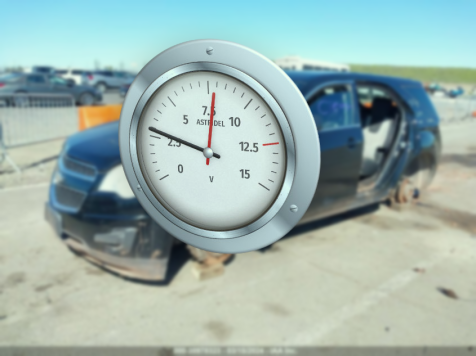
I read 3 V
